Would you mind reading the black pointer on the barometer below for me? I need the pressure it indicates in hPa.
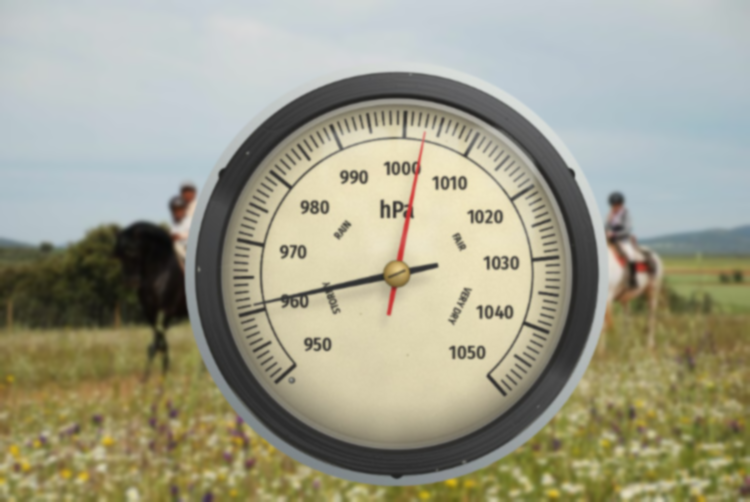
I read 961 hPa
